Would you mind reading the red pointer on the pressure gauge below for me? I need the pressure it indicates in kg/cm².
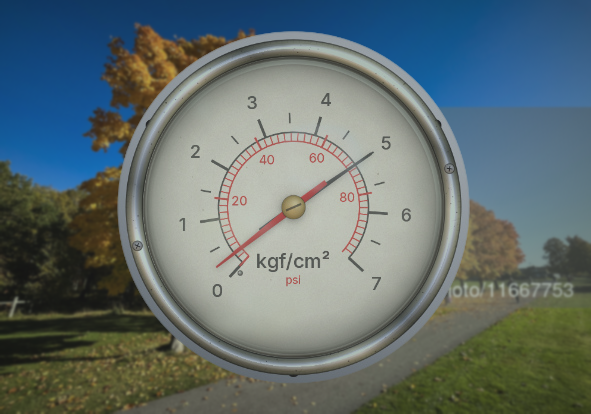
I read 0.25 kg/cm²
